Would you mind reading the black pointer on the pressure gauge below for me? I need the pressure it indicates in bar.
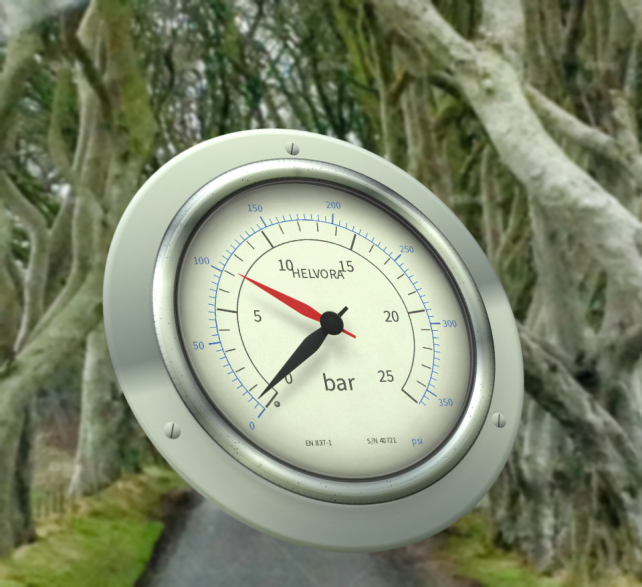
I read 0.5 bar
